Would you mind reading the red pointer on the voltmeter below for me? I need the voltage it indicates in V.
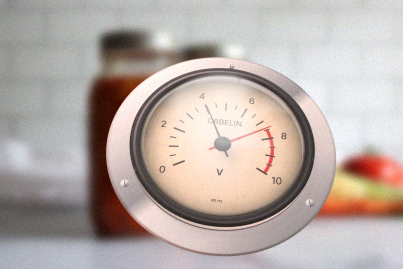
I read 7.5 V
